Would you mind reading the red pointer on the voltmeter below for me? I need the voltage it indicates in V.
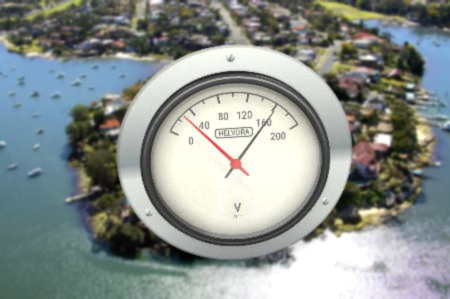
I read 30 V
